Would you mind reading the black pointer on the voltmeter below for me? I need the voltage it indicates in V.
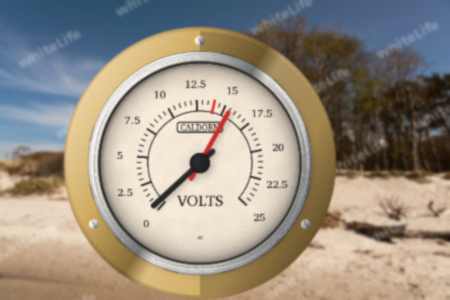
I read 0.5 V
